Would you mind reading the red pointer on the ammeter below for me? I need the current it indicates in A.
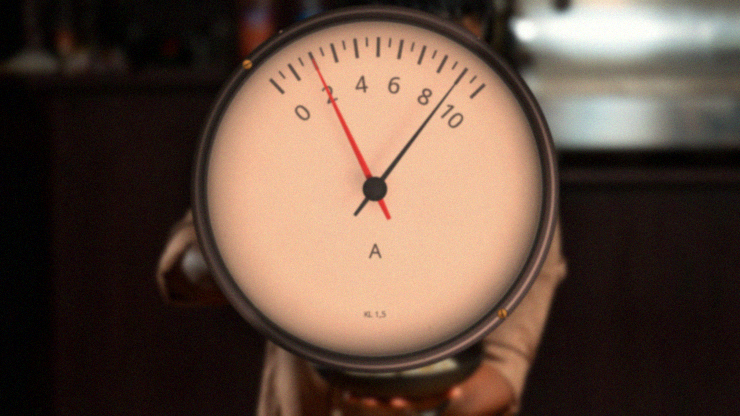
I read 2 A
